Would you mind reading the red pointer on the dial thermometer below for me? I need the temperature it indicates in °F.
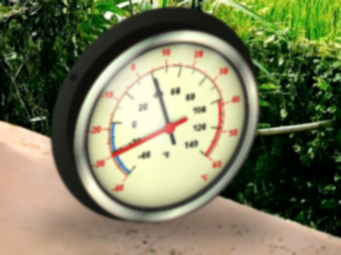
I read -20 °F
